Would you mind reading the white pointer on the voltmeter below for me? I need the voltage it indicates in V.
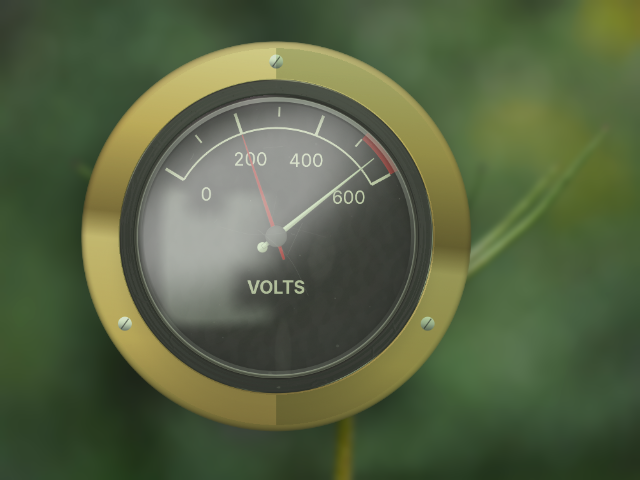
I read 550 V
